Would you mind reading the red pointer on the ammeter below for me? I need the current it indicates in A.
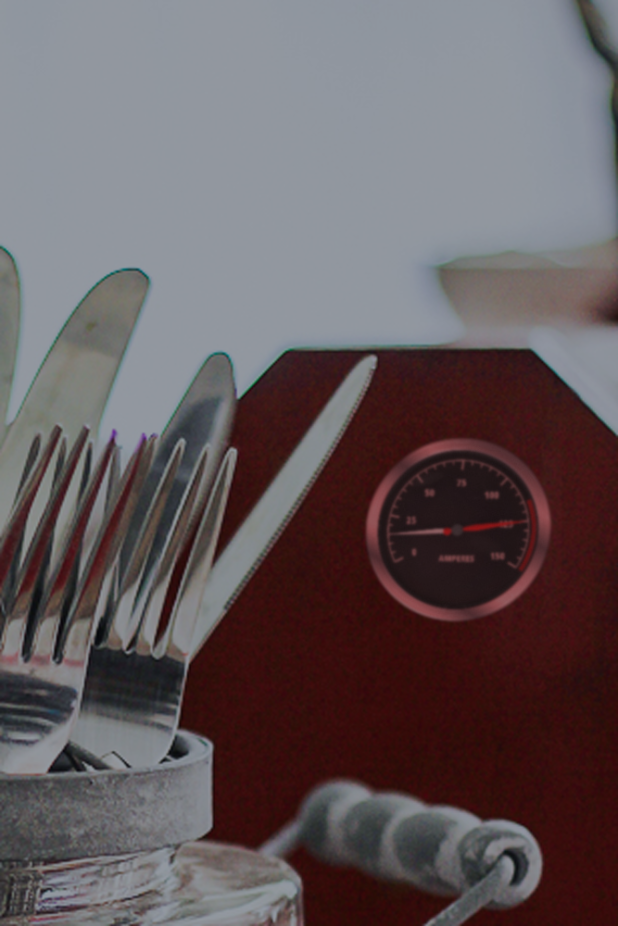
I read 125 A
